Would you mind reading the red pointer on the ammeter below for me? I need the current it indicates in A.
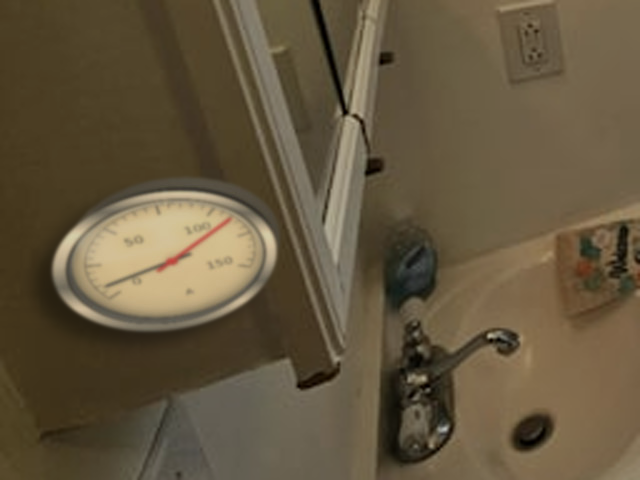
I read 110 A
